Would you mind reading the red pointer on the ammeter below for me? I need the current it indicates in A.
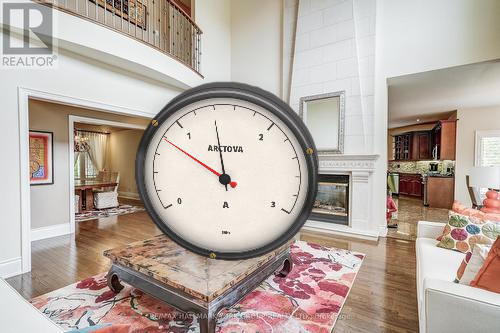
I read 0.8 A
